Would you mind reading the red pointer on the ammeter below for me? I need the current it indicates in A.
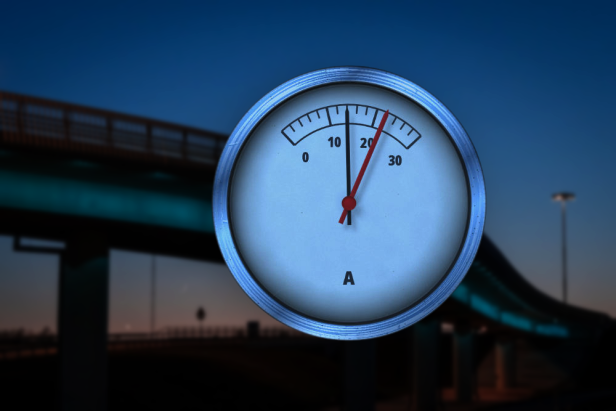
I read 22 A
